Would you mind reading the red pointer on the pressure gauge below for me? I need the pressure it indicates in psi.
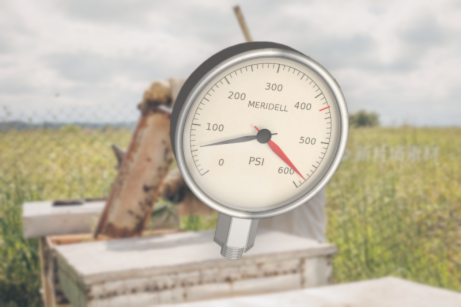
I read 580 psi
